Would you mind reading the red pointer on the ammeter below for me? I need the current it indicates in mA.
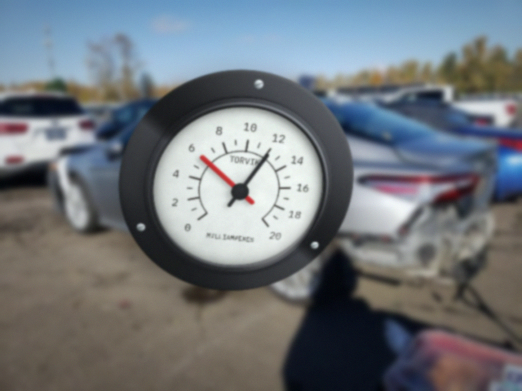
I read 6 mA
